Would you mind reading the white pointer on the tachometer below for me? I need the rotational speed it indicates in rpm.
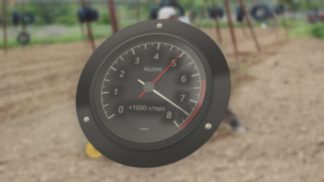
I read 7500 rpm
